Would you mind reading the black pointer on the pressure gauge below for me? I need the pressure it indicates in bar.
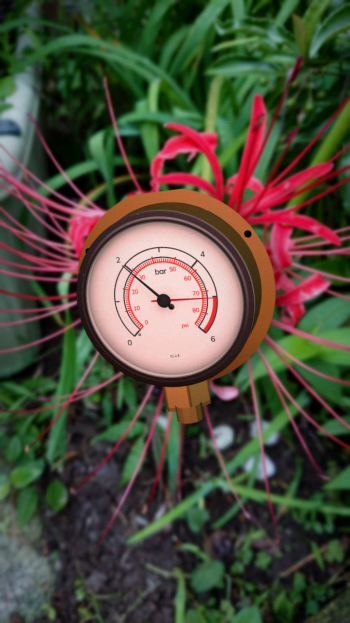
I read 2 bar
